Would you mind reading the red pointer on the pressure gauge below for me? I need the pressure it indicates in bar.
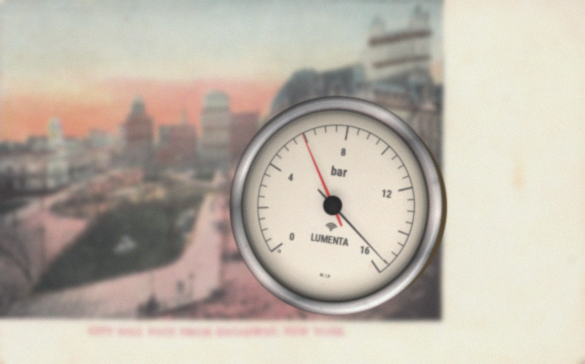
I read 6 bar
